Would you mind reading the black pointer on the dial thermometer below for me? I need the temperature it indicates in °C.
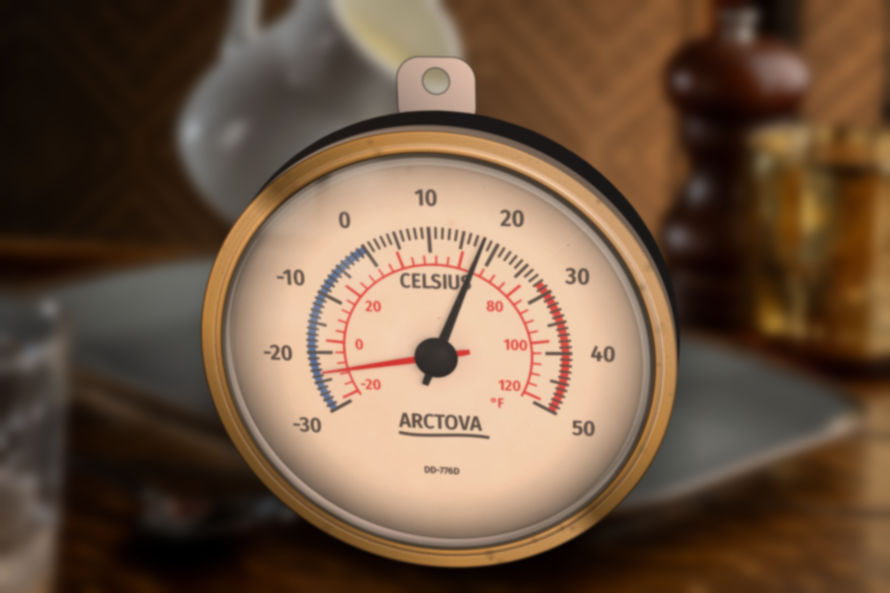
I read 18 °C
